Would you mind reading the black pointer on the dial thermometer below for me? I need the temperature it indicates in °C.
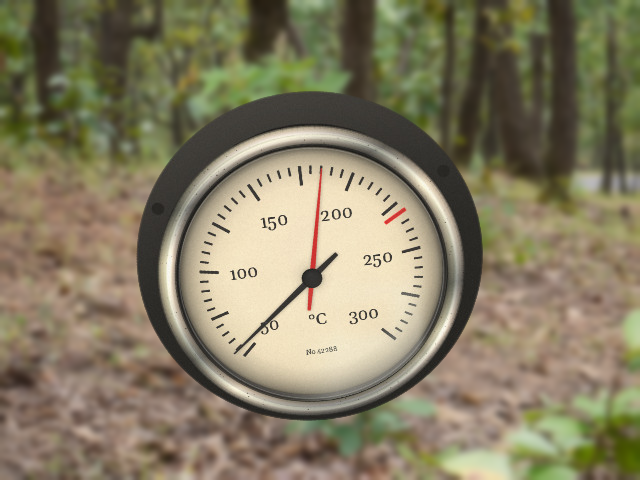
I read 55 °C
